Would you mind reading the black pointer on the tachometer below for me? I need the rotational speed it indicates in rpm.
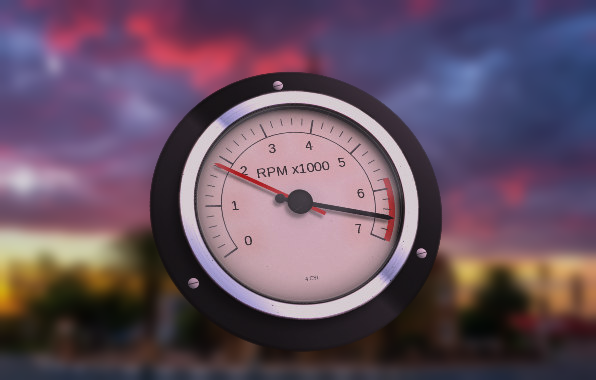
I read 6600 rpm
